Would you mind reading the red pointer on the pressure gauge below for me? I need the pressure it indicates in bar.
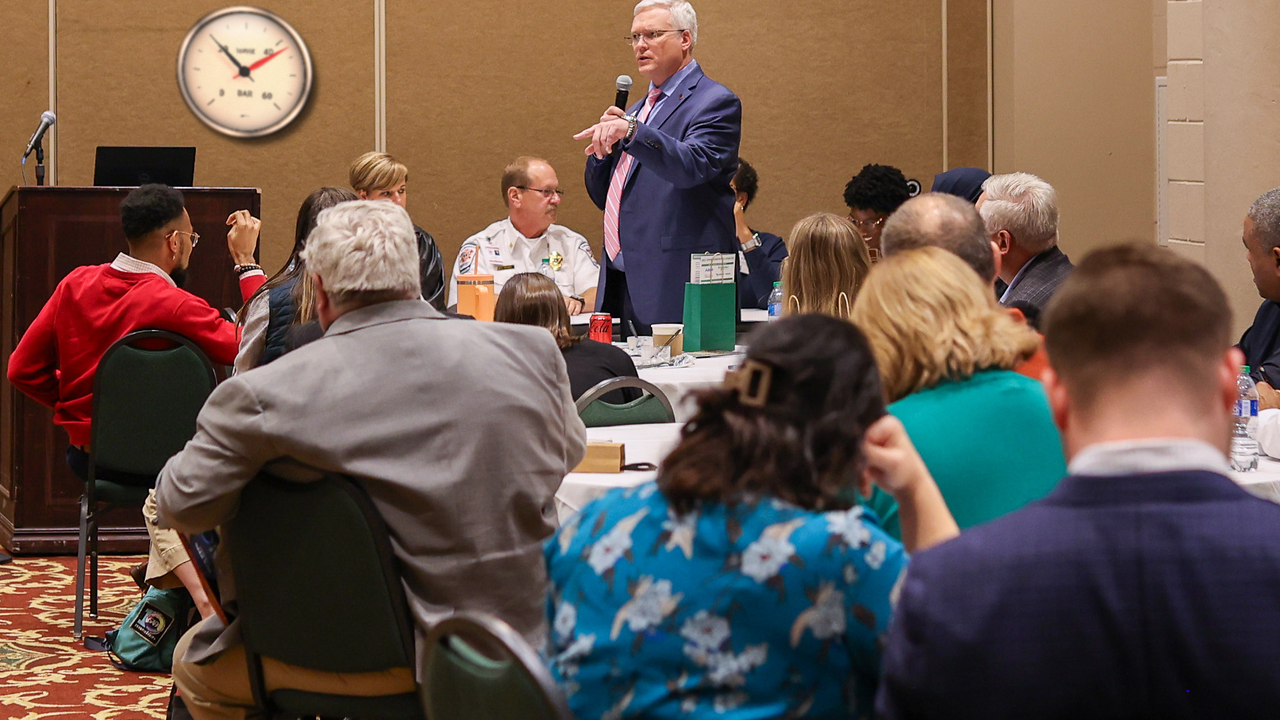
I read 42.5 bar
